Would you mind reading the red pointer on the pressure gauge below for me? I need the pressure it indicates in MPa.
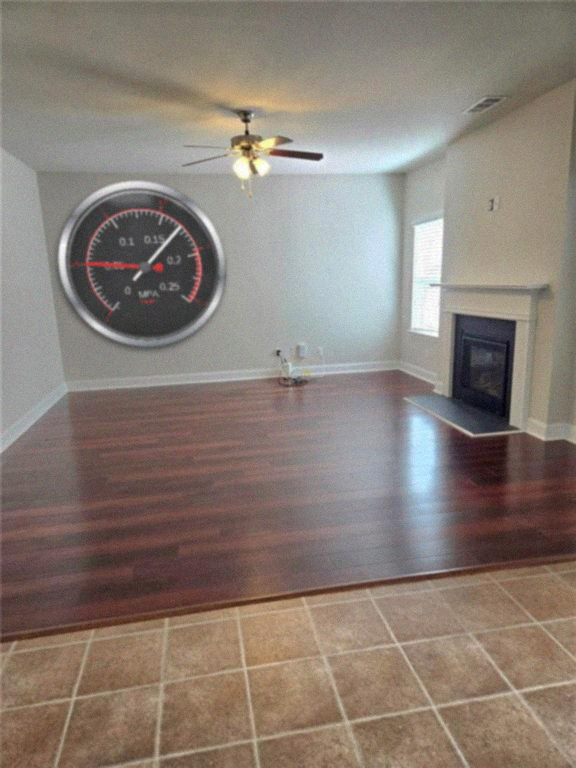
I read 0.05 MPa
